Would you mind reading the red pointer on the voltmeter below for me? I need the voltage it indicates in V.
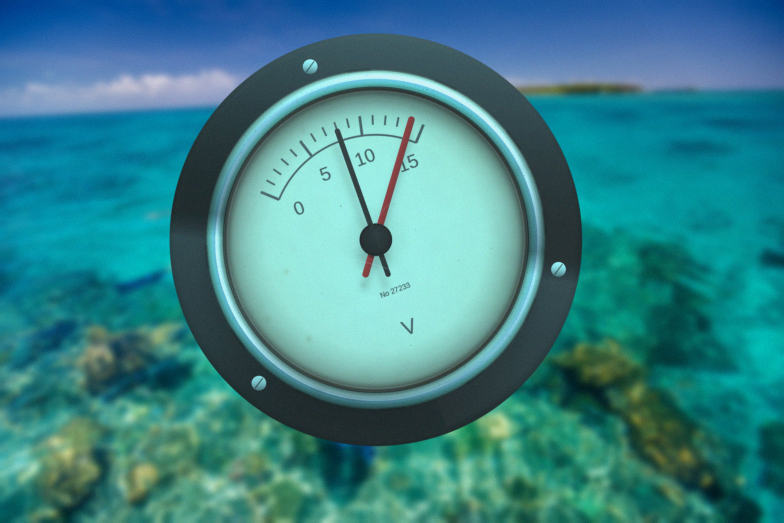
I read 14 V
